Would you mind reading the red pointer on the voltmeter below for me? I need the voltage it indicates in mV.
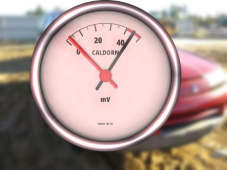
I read 2.5 mV
